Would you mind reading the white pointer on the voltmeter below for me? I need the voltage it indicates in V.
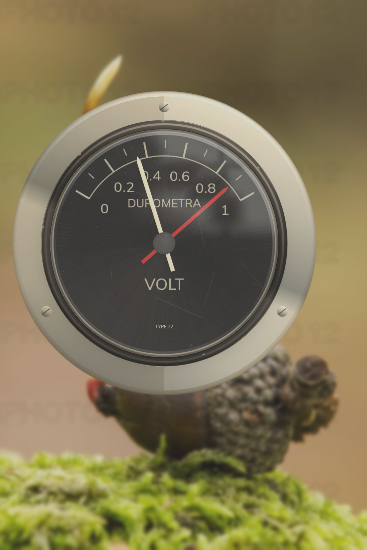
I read 0.35 V
